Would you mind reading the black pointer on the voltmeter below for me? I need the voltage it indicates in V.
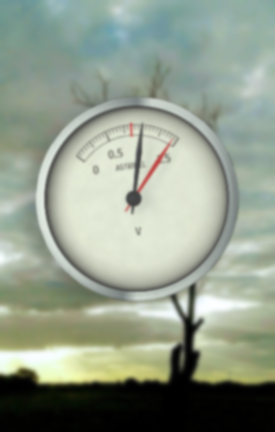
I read 1 V
